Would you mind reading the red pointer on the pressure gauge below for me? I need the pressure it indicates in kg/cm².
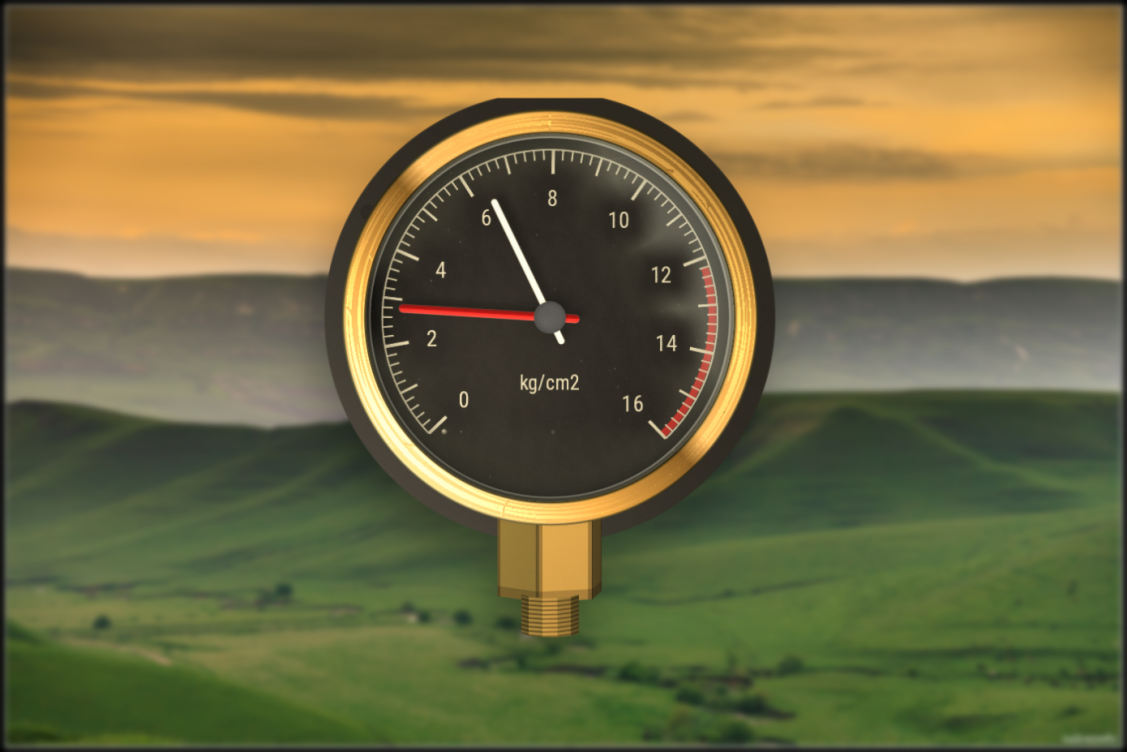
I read 2.8 kg/cm²
